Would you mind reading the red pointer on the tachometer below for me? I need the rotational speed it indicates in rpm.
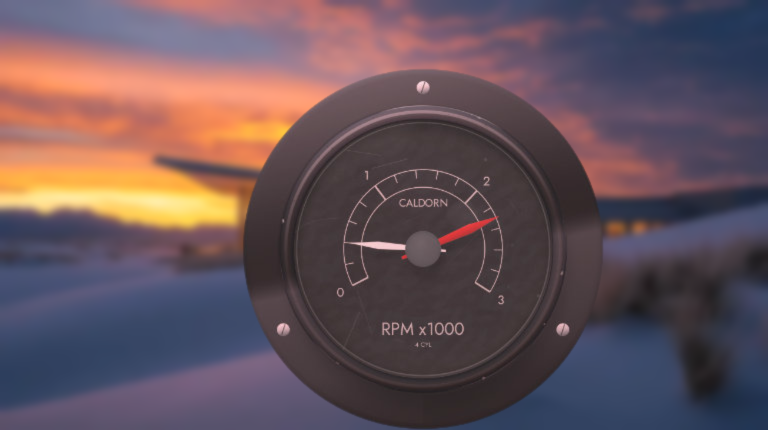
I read 2300 rpm
